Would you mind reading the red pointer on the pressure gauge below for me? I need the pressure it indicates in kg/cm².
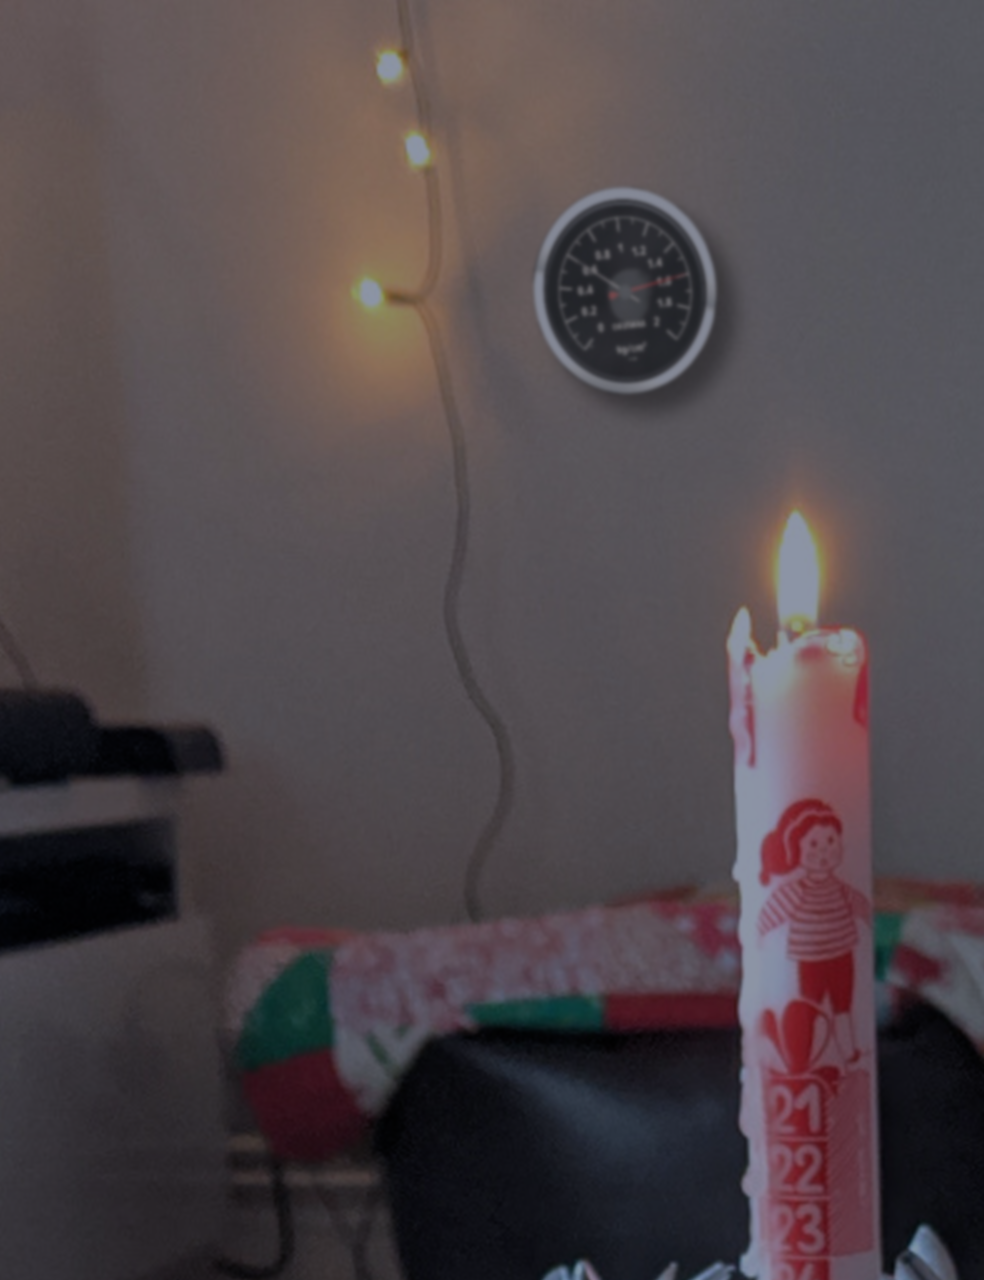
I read 1.6 kg/cm²
